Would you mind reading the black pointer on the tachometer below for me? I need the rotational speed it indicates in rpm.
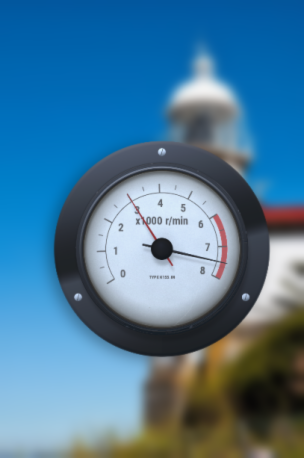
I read 7500 rpm
